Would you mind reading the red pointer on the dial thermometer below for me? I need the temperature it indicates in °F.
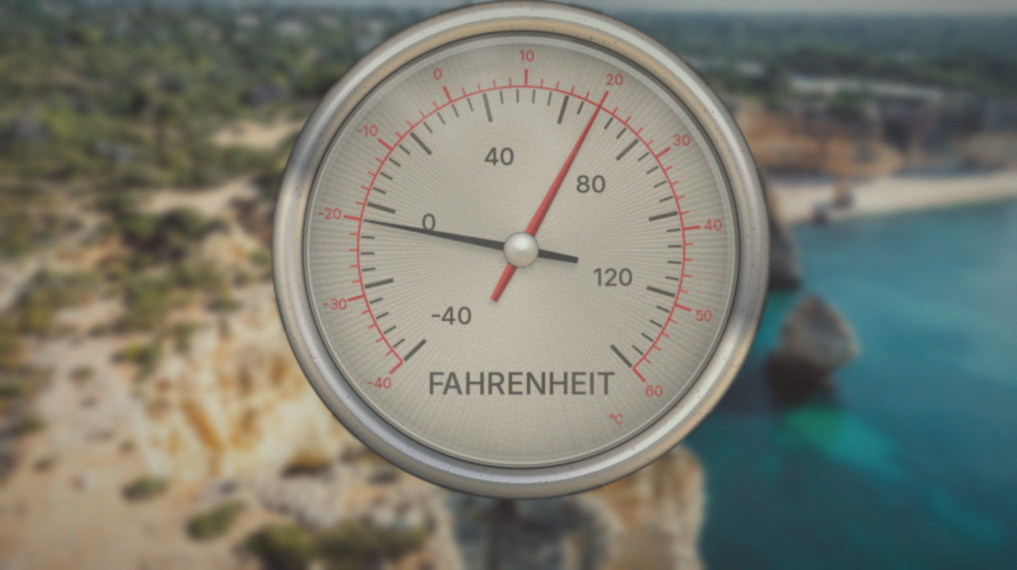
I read 68 °F
